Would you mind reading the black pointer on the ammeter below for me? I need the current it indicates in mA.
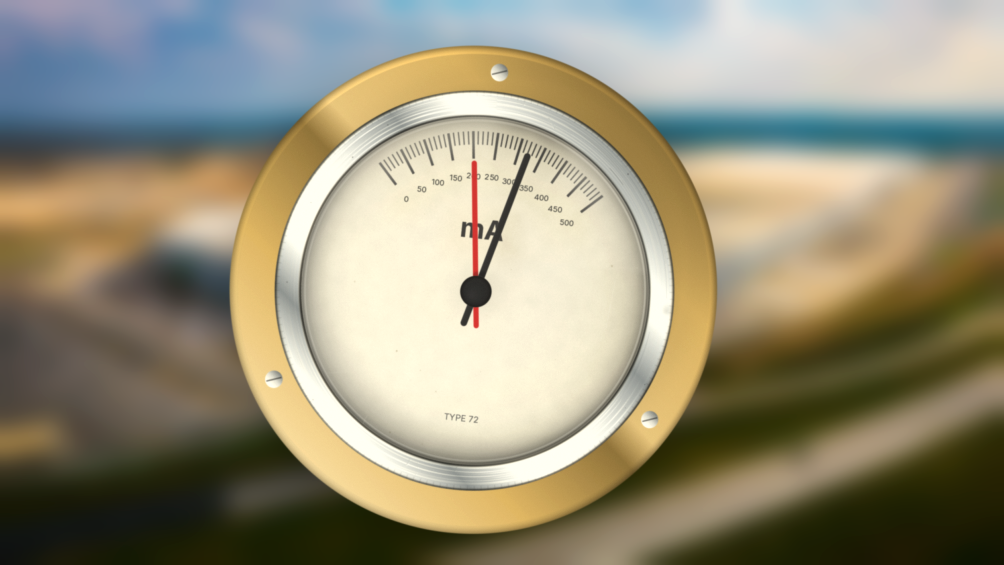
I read 320 mA
